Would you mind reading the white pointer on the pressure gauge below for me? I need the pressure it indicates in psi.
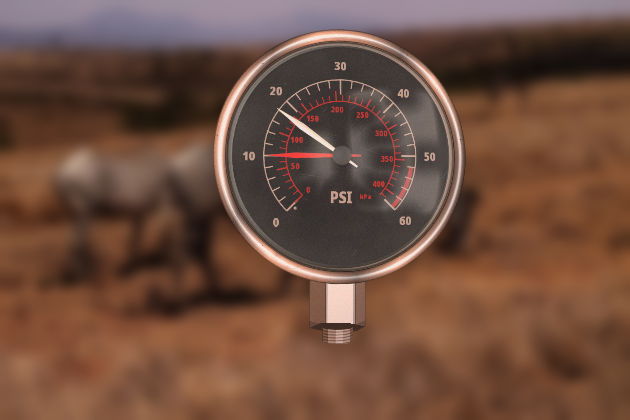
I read 18 psi
